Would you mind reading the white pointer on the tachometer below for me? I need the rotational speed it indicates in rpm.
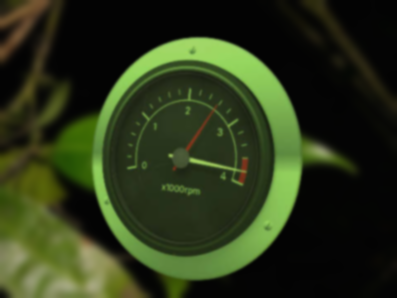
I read 3800 rpm
